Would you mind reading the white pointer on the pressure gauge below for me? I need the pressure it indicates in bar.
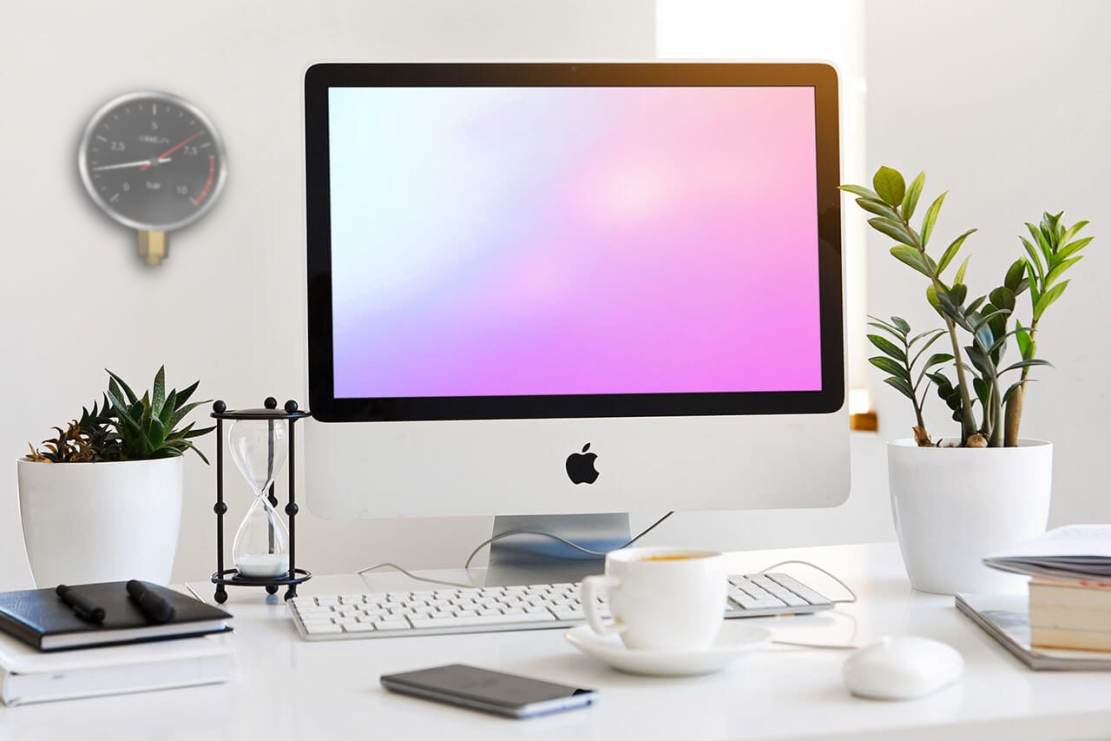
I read 1.25 bar
